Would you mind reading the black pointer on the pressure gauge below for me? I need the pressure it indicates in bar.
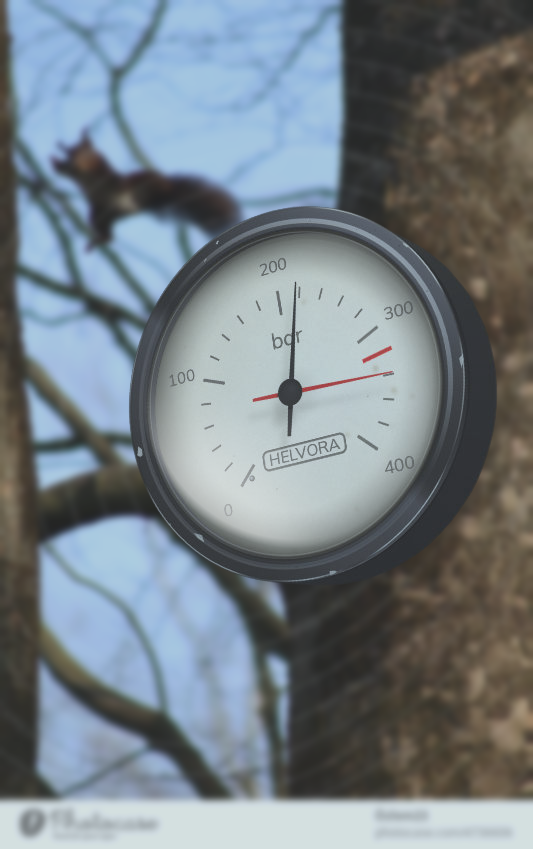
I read 220 bar
